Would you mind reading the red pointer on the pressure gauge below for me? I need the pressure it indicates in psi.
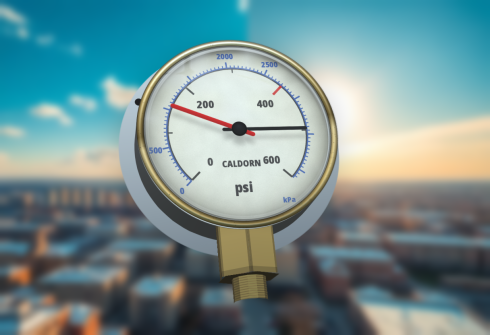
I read 150 psi
